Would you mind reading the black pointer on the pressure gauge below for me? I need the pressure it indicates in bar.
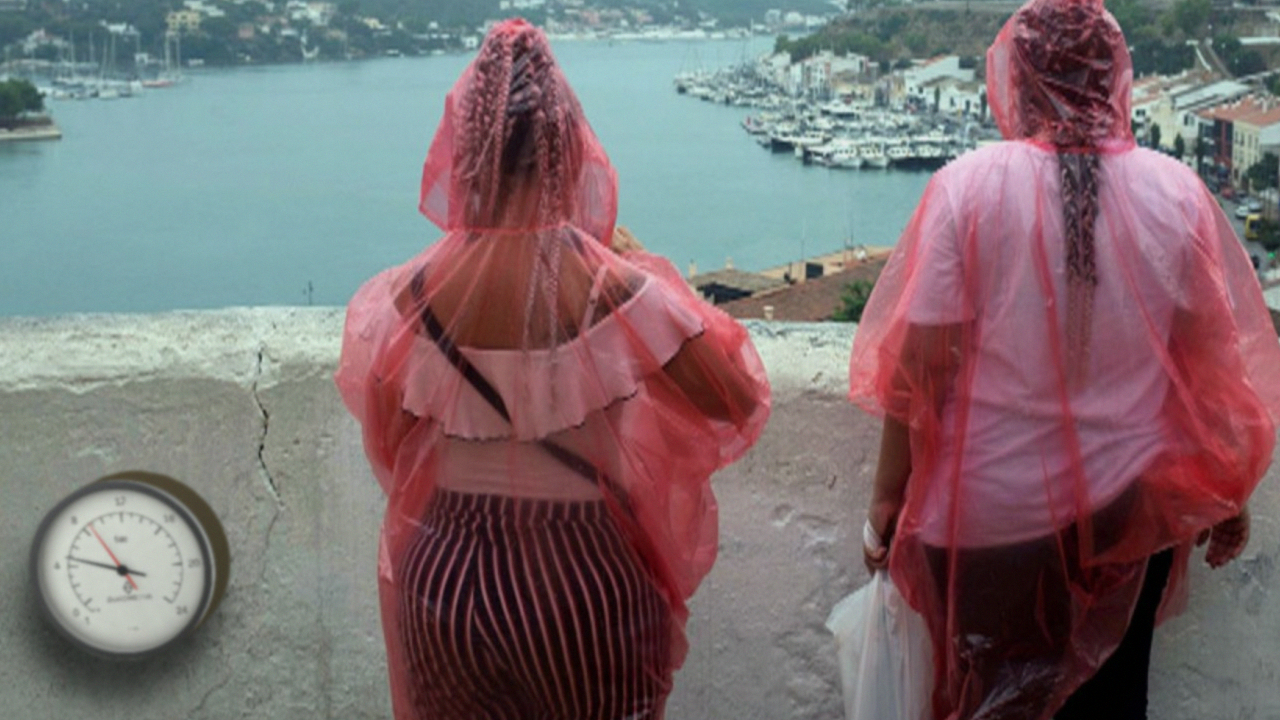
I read 5 bar
